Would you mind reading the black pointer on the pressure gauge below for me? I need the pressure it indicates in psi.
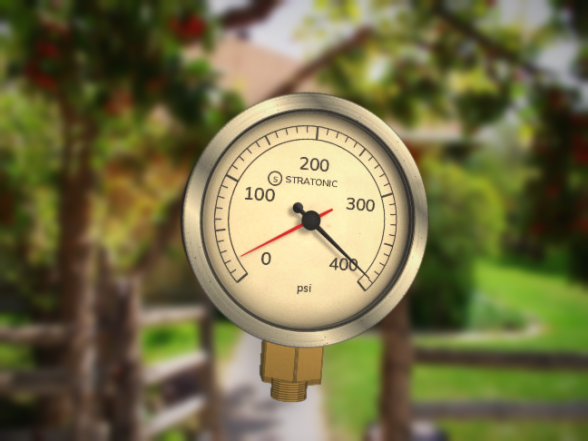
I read 390 psi
